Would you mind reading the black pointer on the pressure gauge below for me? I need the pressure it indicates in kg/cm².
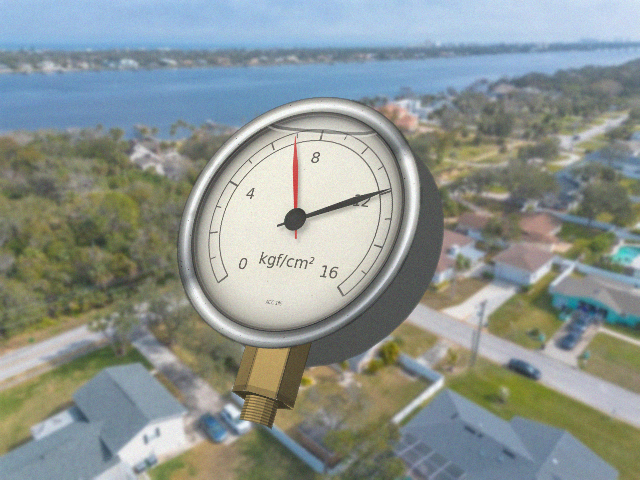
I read 12 kg/cm²
